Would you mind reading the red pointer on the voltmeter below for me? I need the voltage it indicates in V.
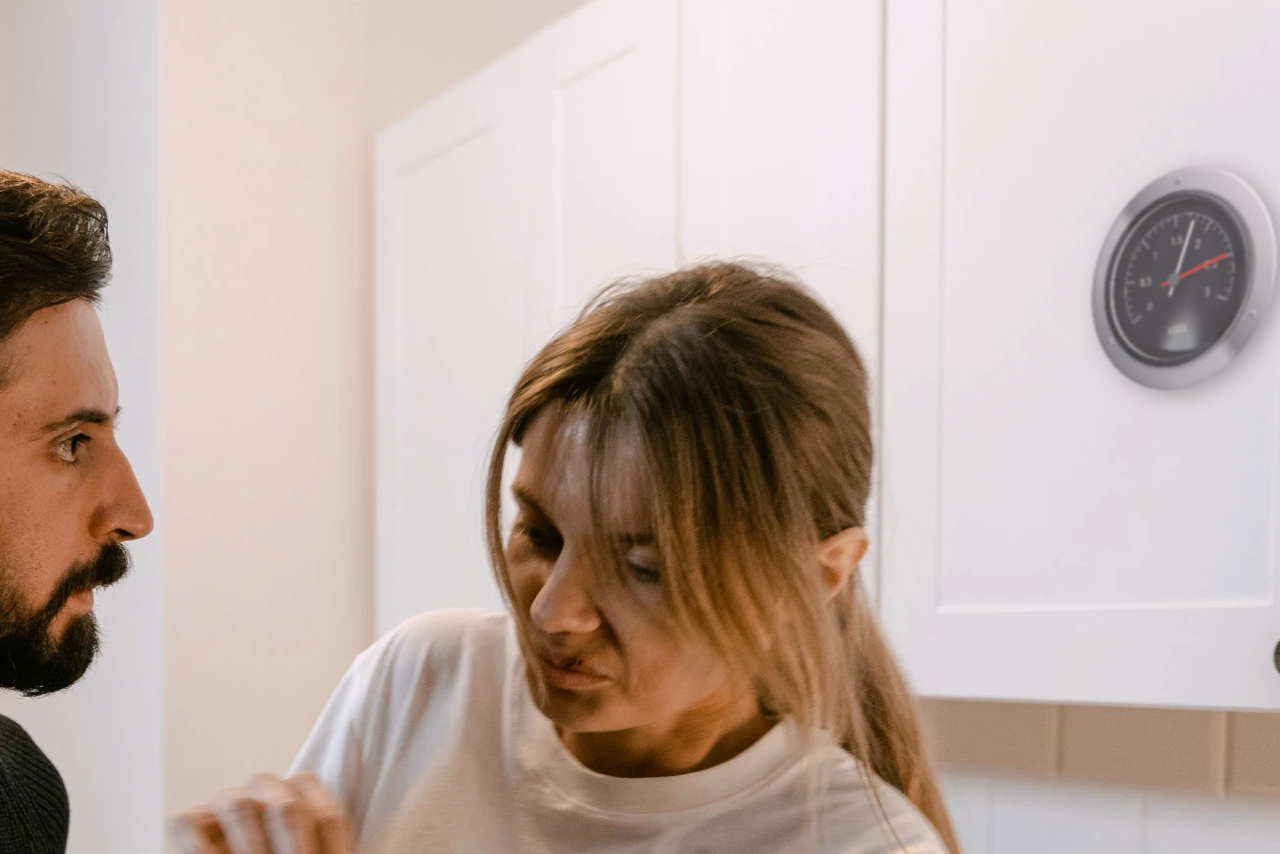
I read 2.5 V
